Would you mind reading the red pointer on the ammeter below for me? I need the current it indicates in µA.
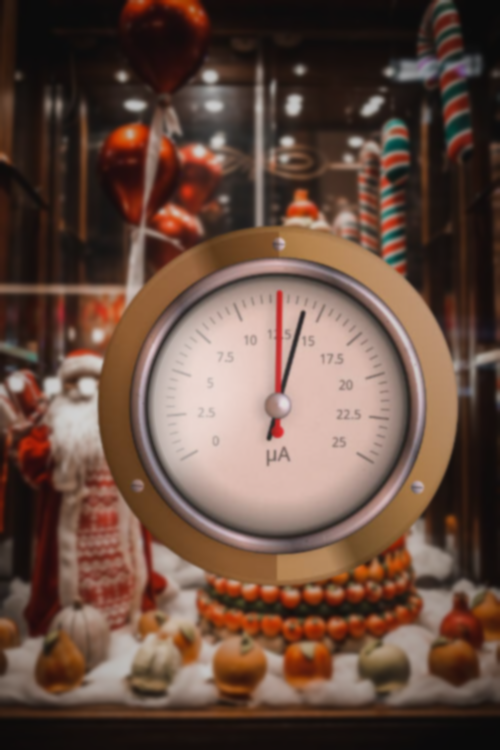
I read 12.5 µA
